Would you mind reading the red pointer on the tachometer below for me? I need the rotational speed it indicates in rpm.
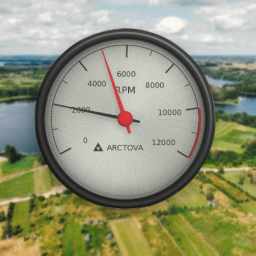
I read 5000 rpm
